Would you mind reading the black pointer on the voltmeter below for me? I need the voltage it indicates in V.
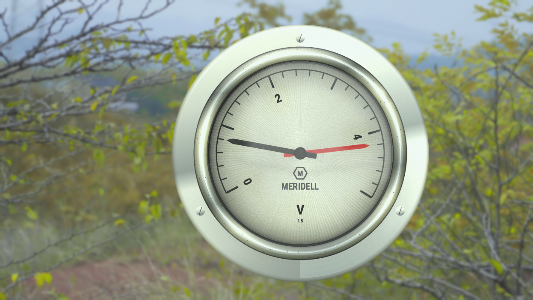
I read 0.8 V
